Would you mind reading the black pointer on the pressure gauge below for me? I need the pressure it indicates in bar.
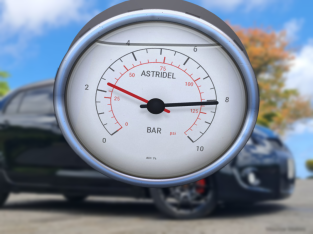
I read 8 bar
